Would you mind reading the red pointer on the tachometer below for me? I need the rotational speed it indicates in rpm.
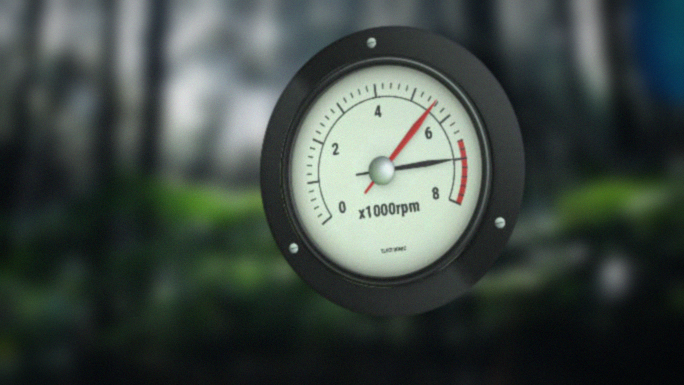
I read 5600 rpm
